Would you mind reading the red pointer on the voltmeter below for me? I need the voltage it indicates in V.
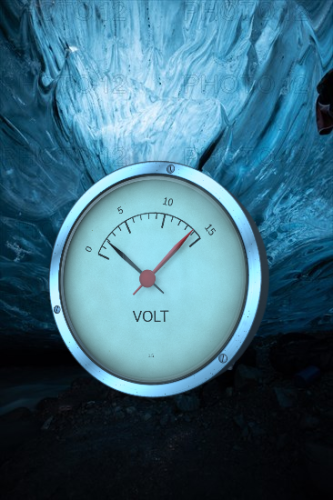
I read 14 V
